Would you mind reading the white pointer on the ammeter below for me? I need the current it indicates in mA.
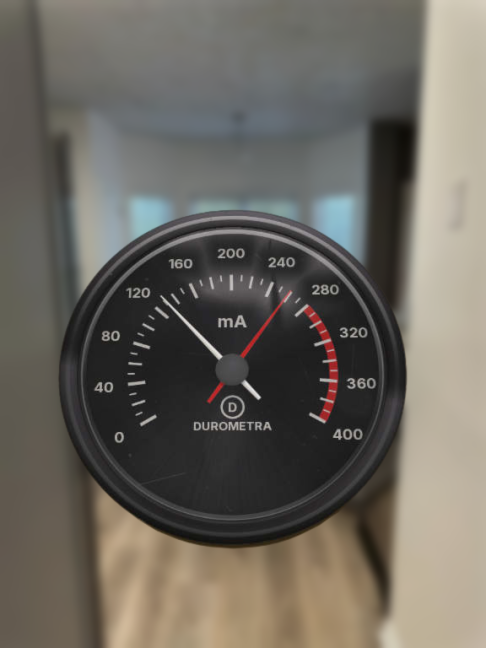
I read 130 mA
